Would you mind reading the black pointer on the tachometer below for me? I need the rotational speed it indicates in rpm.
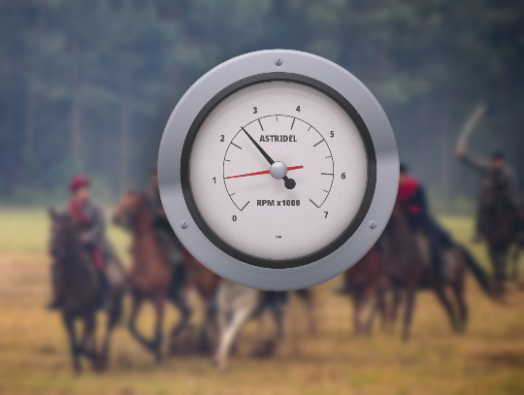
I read 2500 rpm
